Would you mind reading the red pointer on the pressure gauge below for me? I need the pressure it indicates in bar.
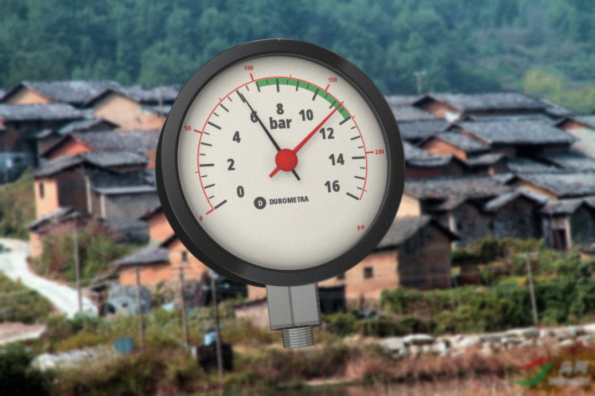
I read 11.25 bar
